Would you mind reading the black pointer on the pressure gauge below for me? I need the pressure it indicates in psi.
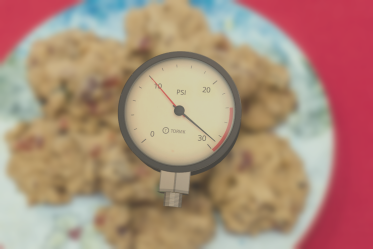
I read 29 psi
